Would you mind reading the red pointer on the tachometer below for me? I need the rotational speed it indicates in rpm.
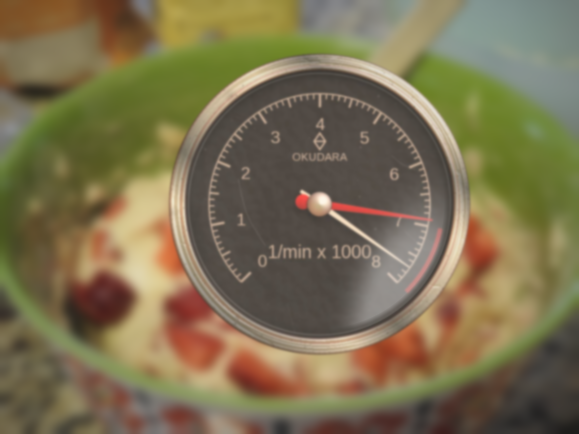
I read 6900 rpm
